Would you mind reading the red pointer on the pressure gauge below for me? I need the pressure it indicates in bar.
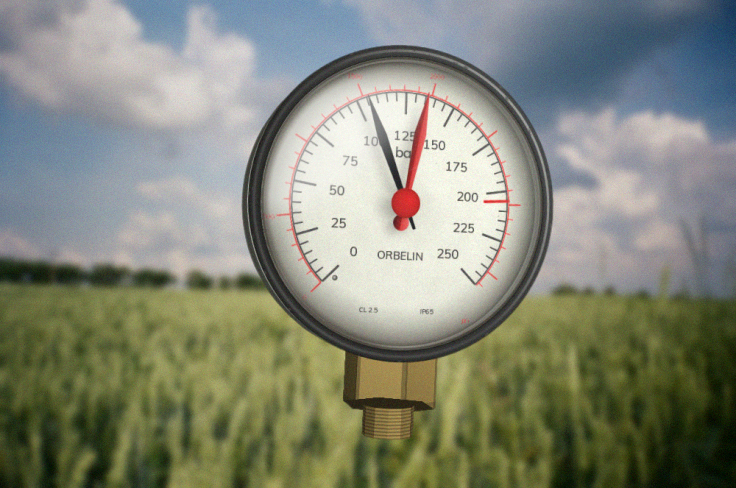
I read 135 bar
